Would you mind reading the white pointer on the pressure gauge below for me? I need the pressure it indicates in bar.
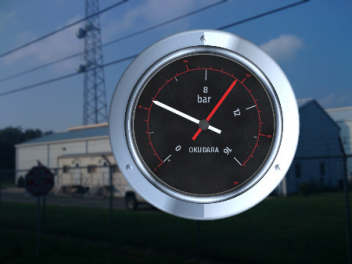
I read 4 bar
